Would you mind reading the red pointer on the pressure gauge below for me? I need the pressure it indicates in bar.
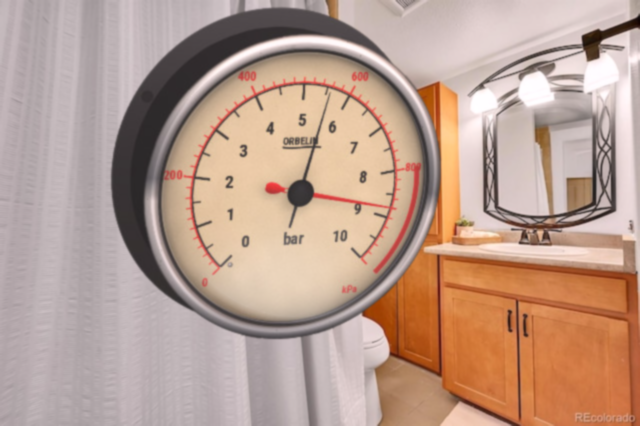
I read 8.75 bar
